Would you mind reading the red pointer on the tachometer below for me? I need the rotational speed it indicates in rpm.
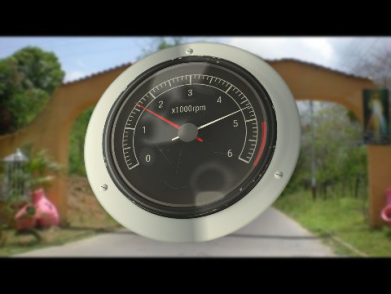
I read 1600 rpm
